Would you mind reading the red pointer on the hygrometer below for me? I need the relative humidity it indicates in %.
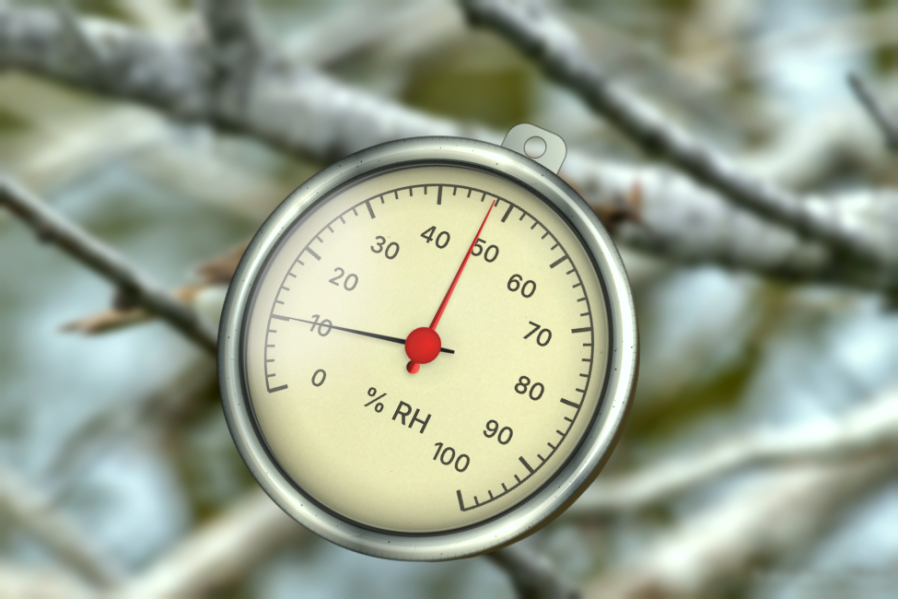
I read 48 %
